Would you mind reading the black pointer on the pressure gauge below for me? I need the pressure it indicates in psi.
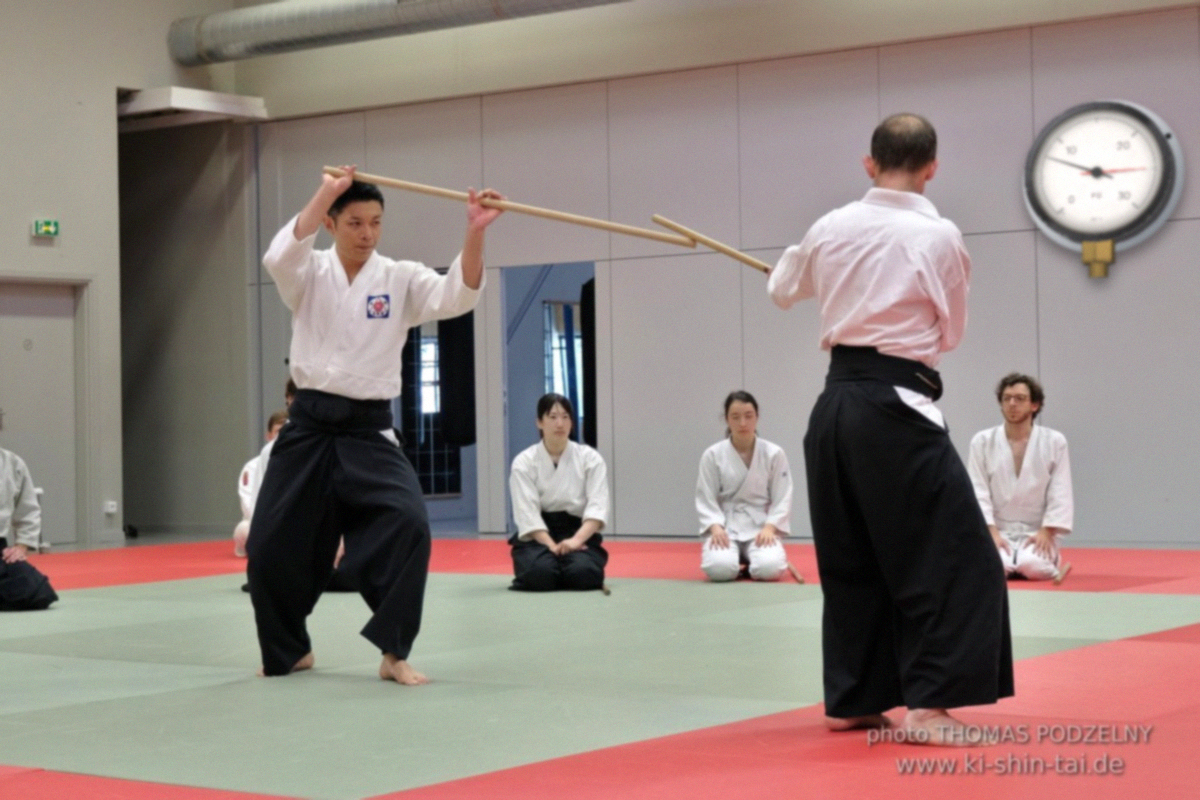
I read 7.5 psi
